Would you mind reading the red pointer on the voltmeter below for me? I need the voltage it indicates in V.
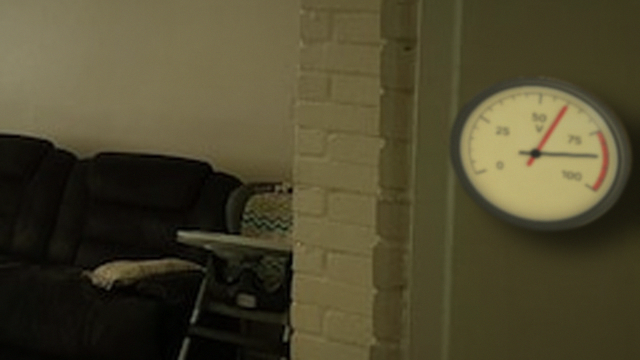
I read 60 V
